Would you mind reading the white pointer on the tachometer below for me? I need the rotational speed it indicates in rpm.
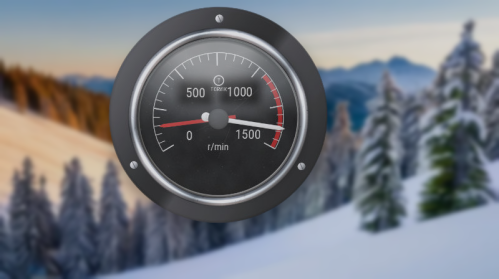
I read 1375 rpm
